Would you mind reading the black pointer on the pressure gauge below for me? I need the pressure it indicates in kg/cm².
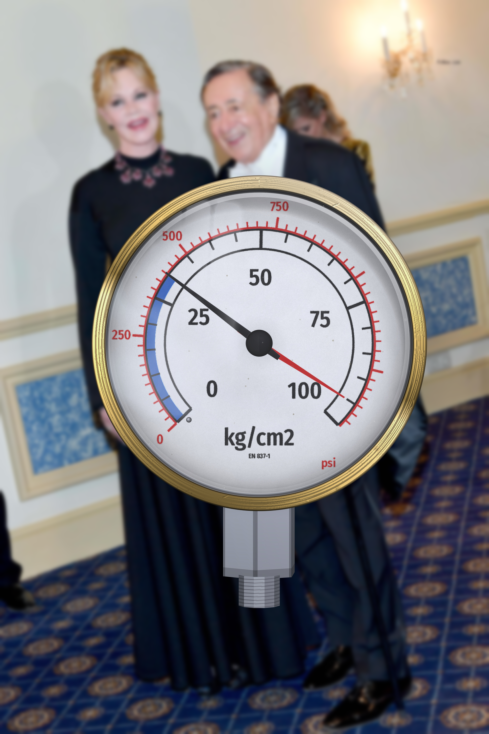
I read 30 kg/cm²
